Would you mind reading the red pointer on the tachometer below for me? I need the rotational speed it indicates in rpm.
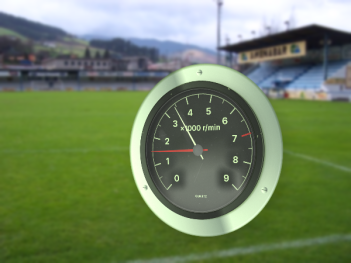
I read 1500 rpm
